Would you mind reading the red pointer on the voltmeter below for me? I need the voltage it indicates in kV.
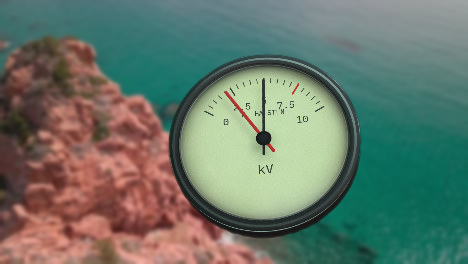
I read 2 kV
